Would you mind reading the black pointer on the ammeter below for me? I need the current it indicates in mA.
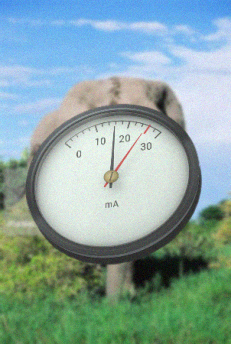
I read 16 mA
